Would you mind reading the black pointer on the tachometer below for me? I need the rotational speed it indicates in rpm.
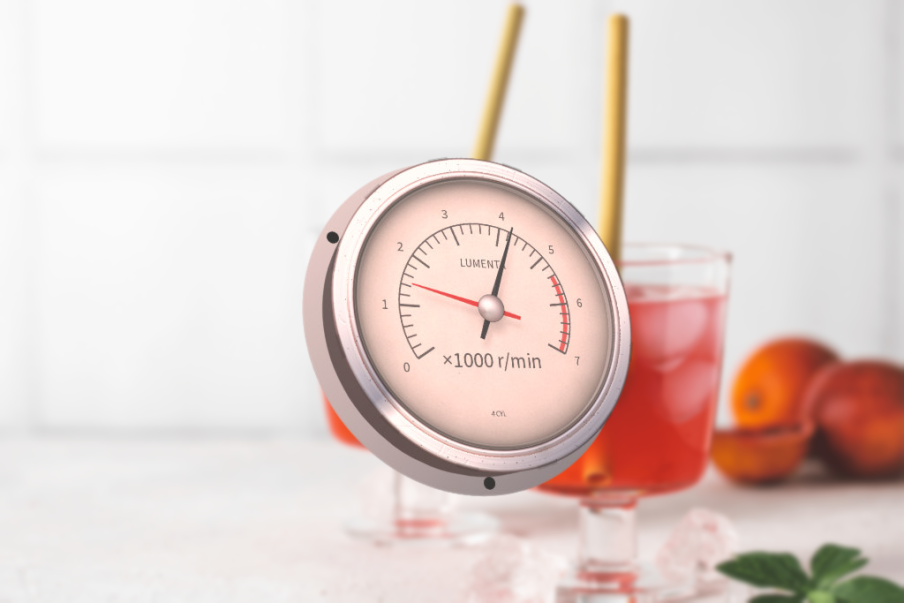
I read 4200 rpm
